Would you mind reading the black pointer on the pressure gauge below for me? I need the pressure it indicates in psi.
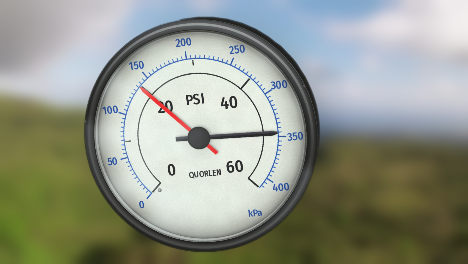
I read 50 psi
